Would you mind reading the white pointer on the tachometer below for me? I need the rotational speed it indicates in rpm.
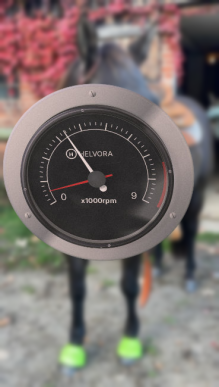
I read 3400 rpm
